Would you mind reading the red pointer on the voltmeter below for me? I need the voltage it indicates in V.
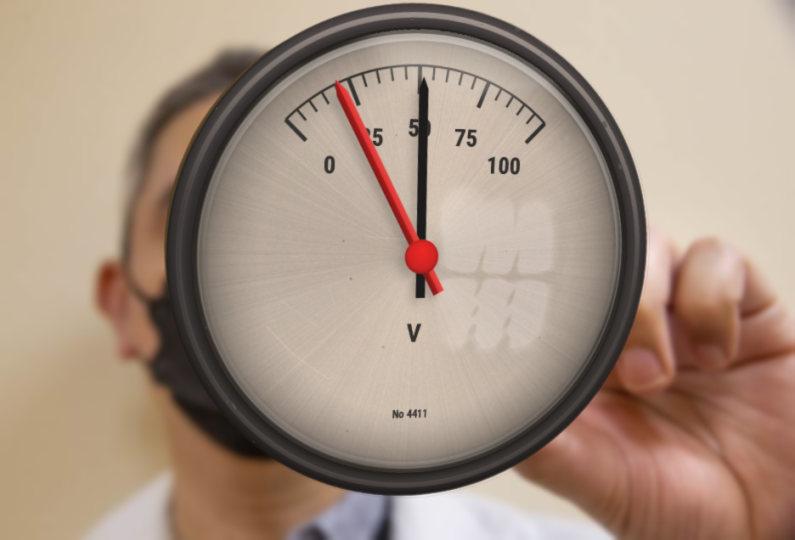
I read 20 V
